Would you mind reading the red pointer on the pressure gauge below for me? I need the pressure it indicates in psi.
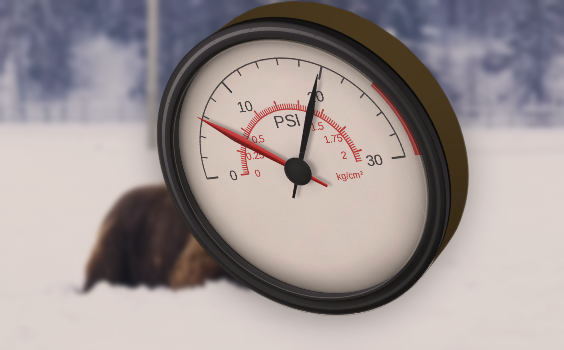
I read 6 psi
